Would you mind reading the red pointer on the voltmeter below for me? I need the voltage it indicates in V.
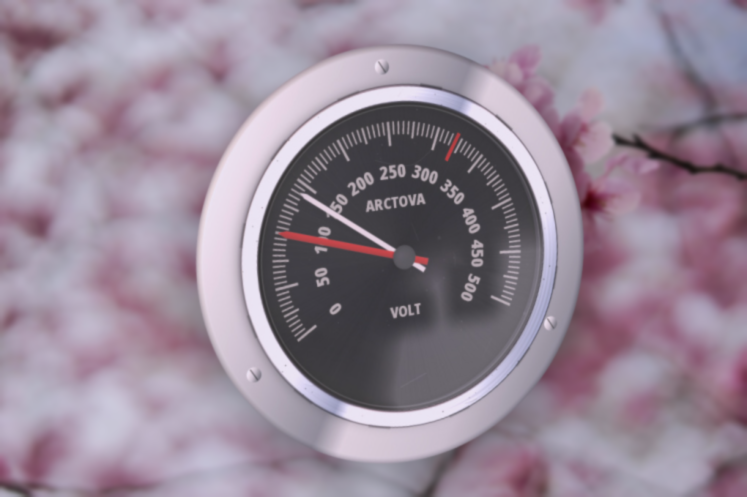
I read 100 V
